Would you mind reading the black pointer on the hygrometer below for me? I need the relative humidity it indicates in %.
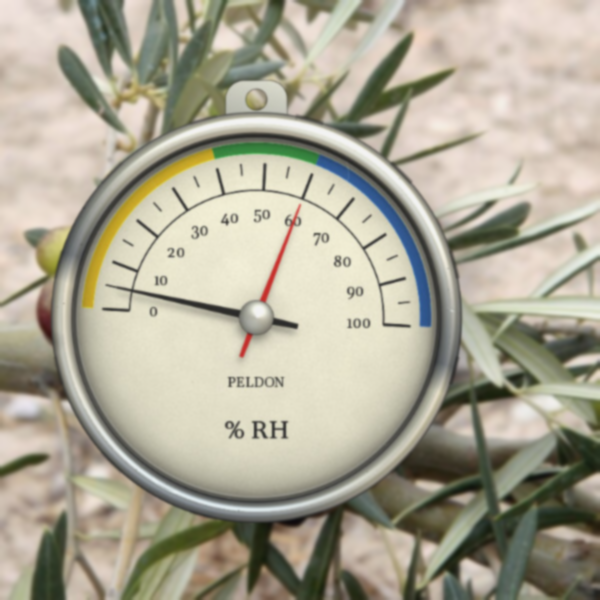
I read 5 %
